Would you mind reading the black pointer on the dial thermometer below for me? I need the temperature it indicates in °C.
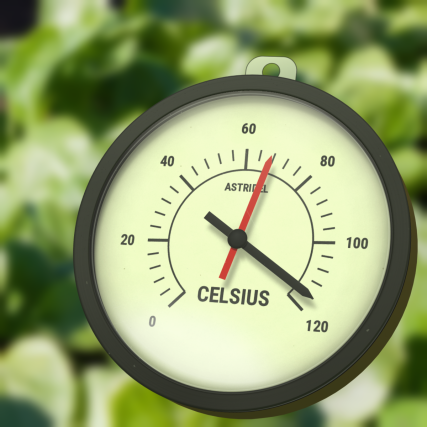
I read 116 °C
